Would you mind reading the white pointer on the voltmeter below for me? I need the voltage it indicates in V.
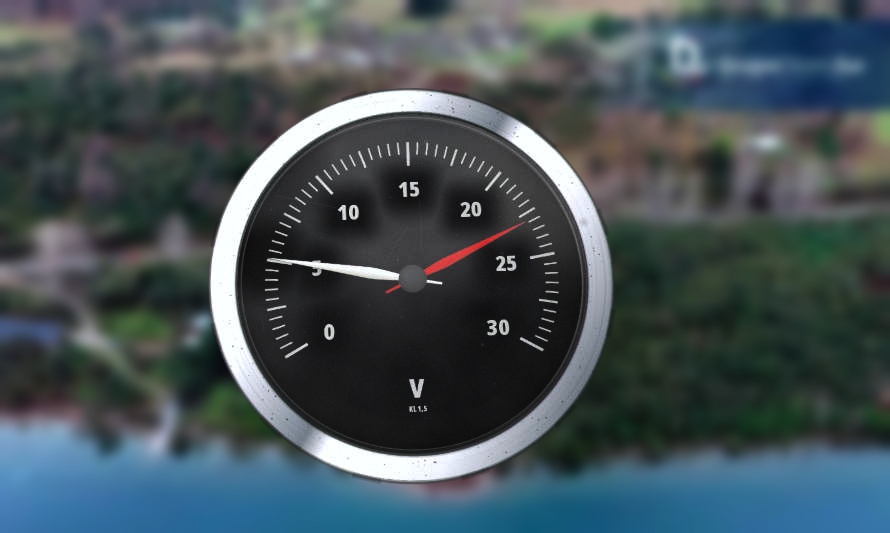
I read 5 V
